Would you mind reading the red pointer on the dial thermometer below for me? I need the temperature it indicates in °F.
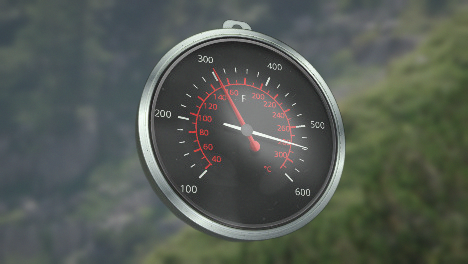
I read 300 °F
